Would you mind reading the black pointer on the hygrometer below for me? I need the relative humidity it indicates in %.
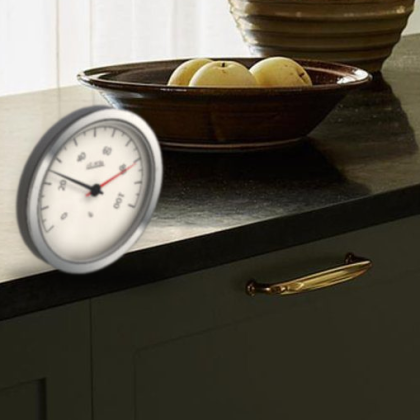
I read 25 %
